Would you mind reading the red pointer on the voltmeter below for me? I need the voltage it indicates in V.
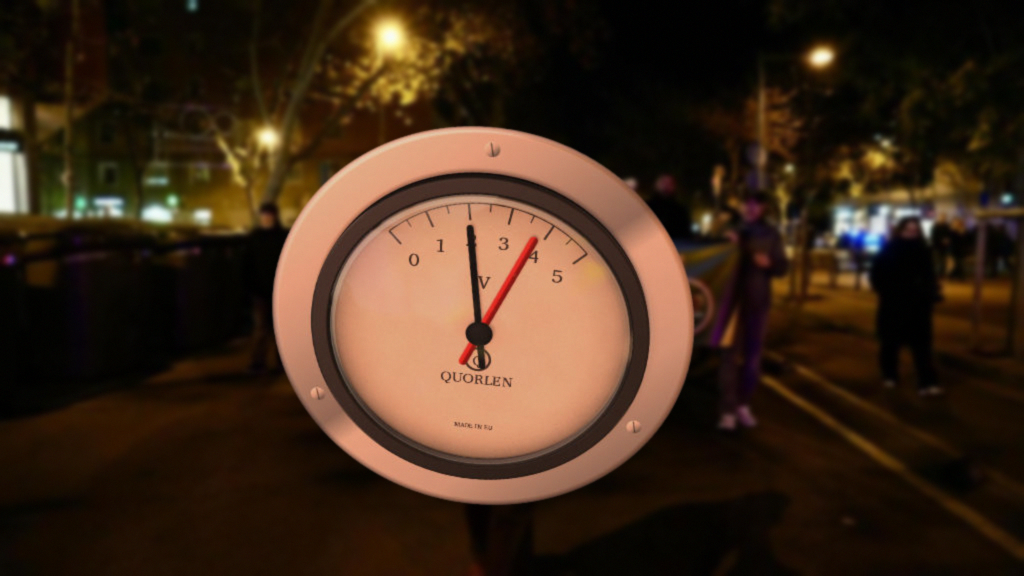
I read 3.75 V
